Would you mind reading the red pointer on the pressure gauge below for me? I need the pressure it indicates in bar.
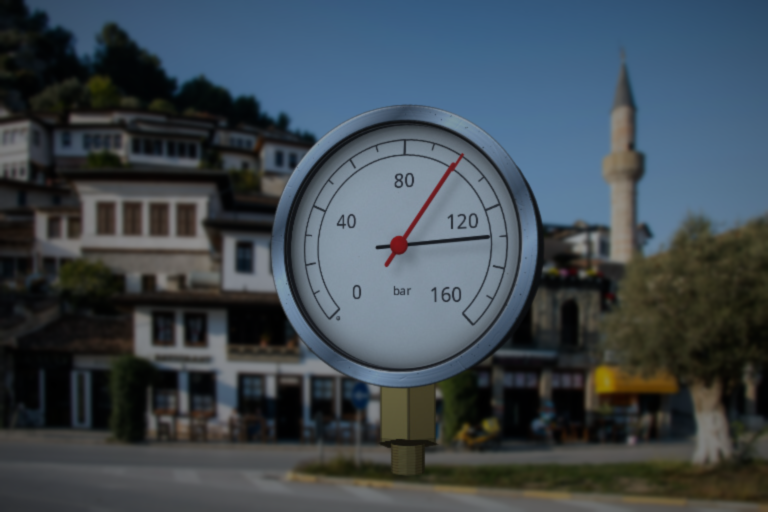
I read 100 bar
